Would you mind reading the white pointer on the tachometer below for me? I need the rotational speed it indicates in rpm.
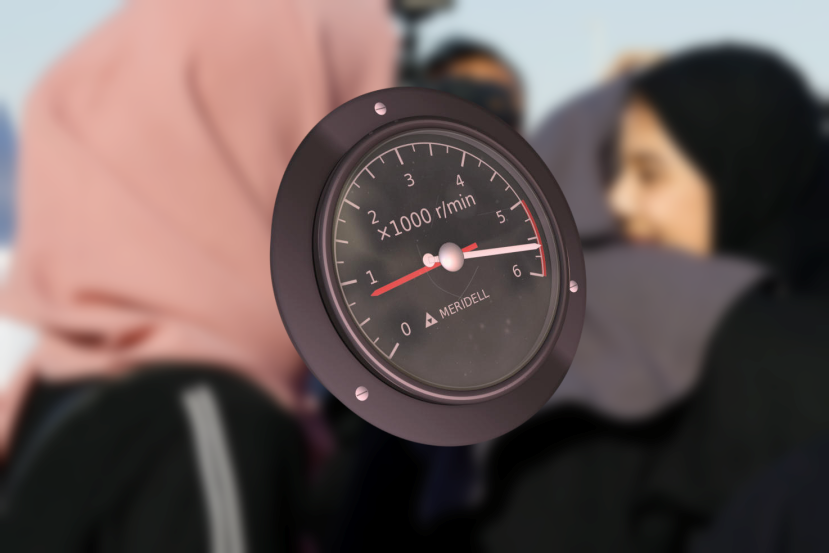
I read 5625 rpm
